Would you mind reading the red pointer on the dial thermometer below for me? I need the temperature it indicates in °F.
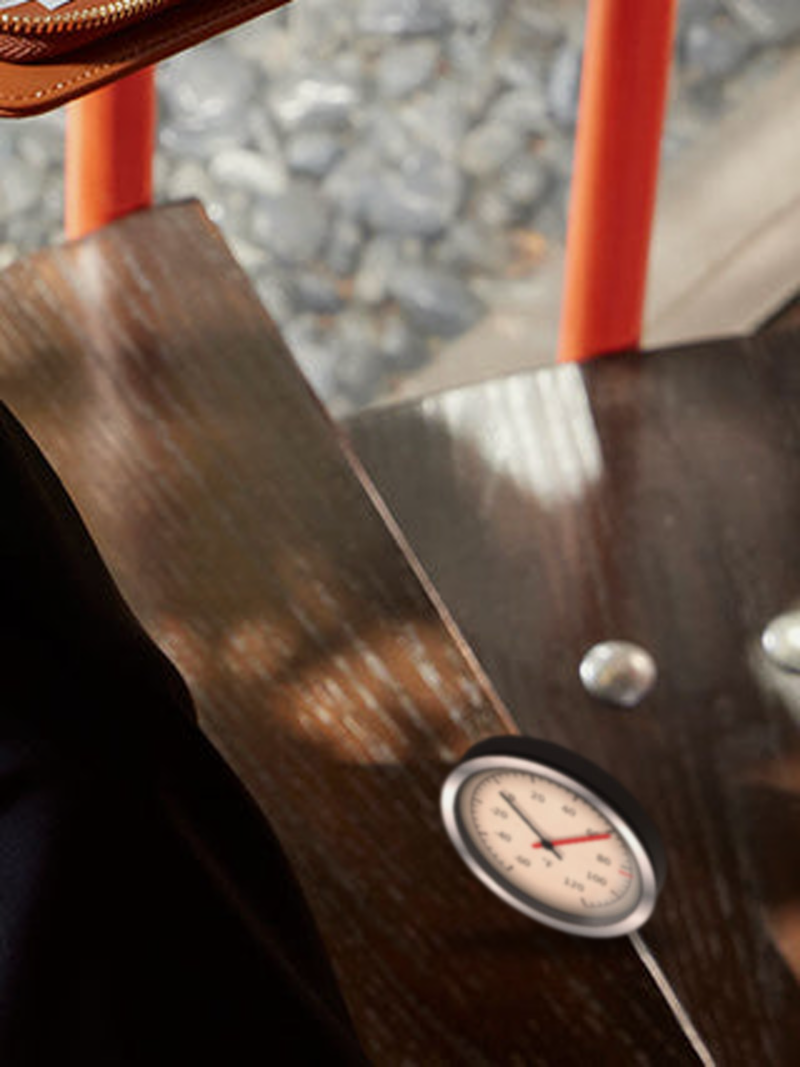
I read 60 °F
